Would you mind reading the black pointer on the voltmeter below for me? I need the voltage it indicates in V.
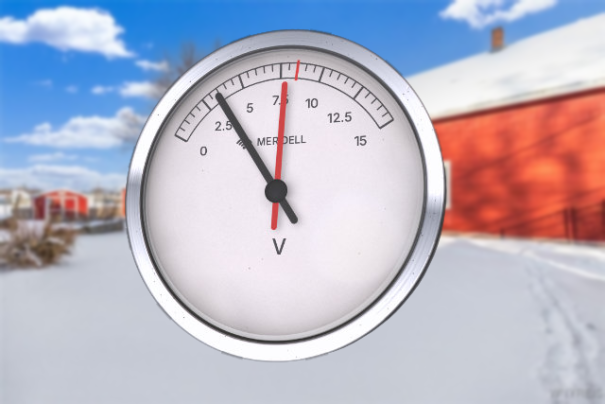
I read 3.5 V
